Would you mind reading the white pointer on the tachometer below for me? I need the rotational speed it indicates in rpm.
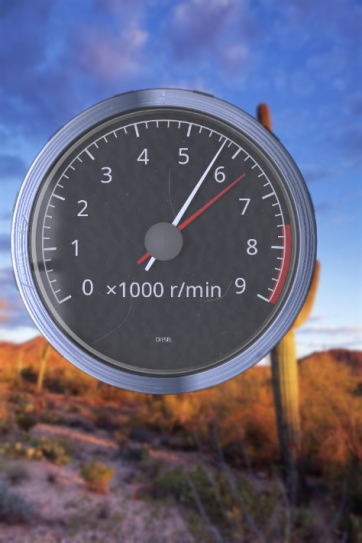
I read 5700 rpm
